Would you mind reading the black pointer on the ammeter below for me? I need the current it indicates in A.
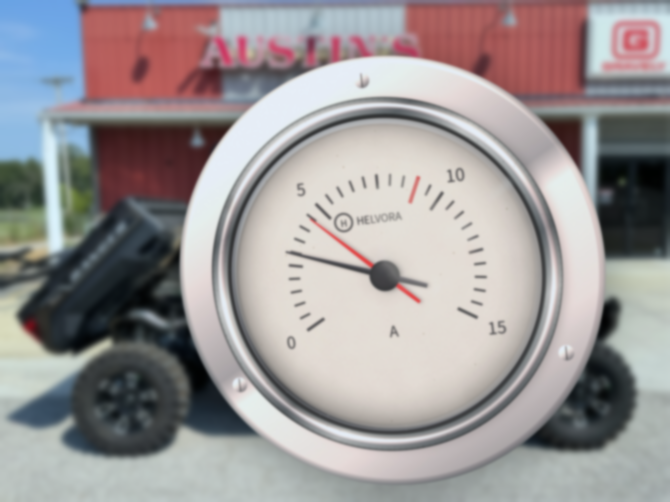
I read 3 A
